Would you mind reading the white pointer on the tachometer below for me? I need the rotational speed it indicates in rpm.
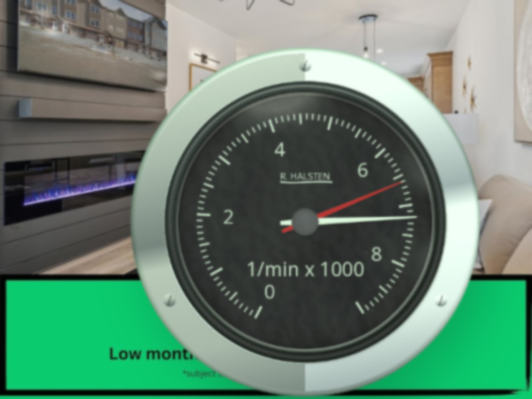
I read 7200 rpm
